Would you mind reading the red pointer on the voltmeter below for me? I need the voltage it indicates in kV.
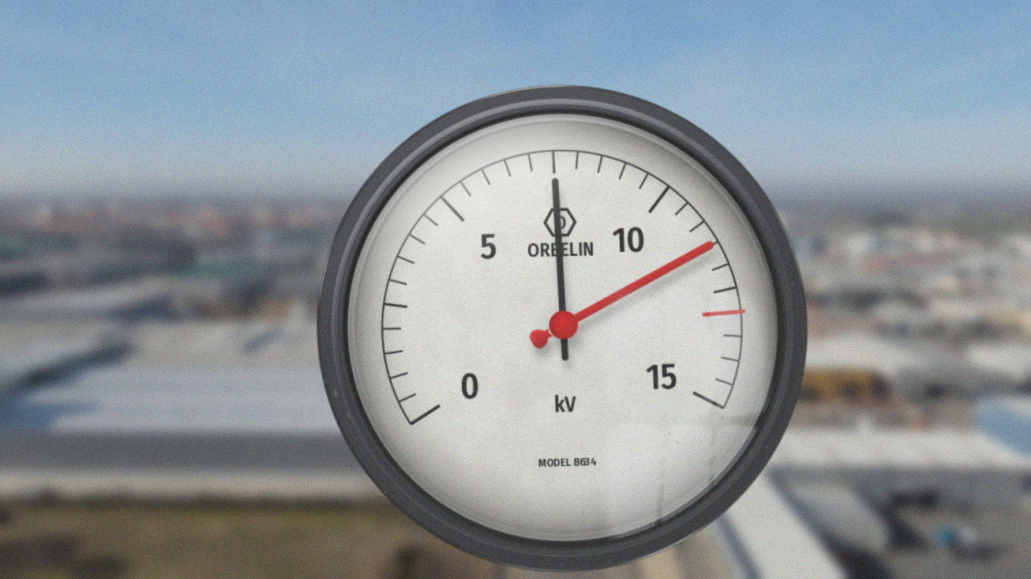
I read 11.5 kV
